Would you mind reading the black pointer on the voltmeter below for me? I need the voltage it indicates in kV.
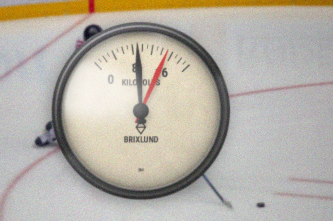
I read 9 kV
